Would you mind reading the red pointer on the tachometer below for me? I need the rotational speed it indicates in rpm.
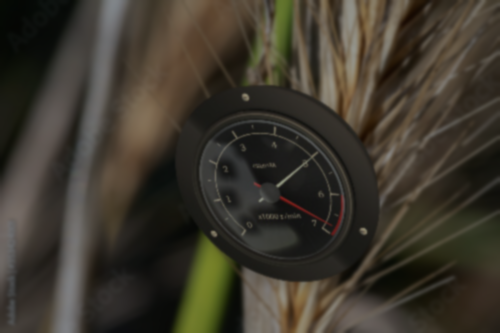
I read 6750 rpm
